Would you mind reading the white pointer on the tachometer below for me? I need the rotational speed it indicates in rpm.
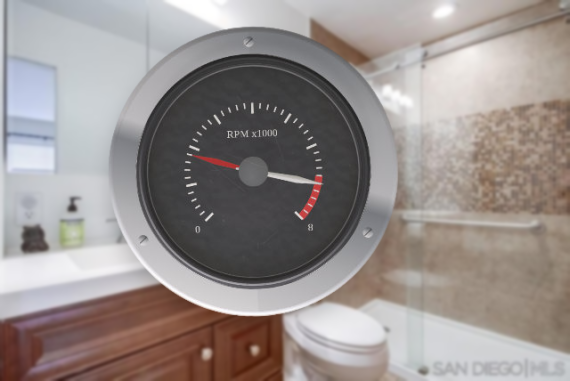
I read 7000 rpm
